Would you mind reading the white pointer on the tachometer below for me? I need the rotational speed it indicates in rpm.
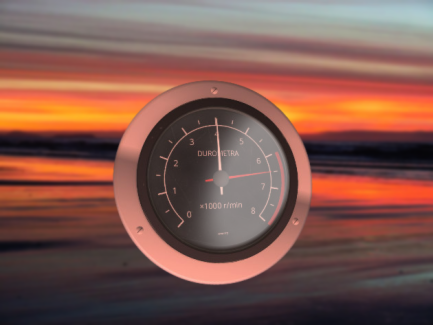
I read 4000 rpm
